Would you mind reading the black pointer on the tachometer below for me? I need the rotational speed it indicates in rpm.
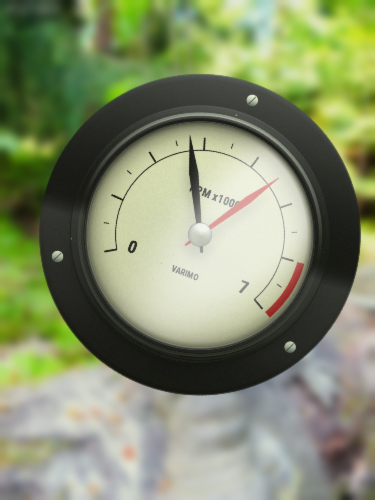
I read 2750 rpm
